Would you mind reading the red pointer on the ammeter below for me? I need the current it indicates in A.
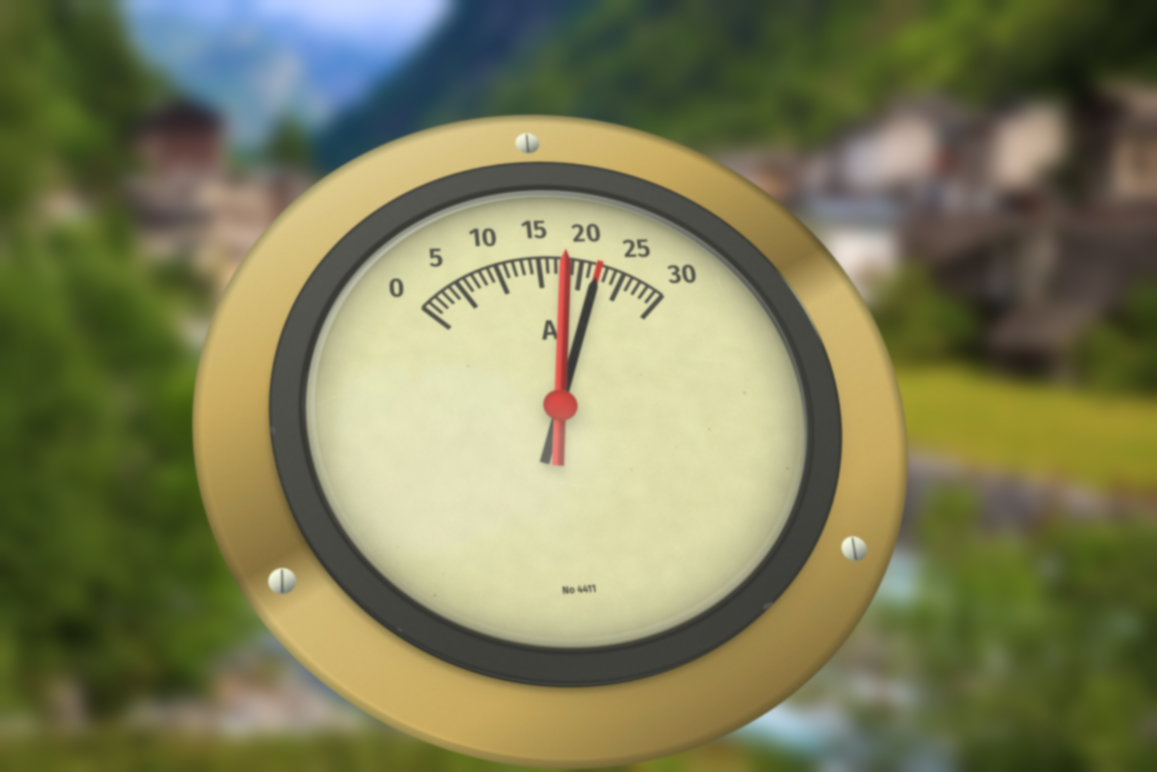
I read 18 A
